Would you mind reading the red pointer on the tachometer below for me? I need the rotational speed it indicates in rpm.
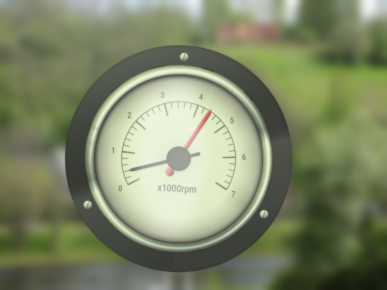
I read 4400 rpm
